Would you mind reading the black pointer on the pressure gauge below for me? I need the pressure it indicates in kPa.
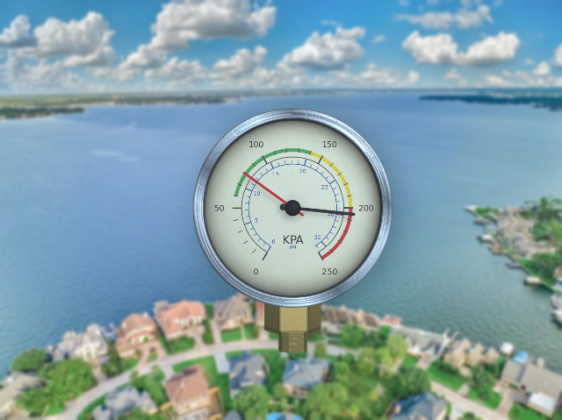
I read 205 kPa
